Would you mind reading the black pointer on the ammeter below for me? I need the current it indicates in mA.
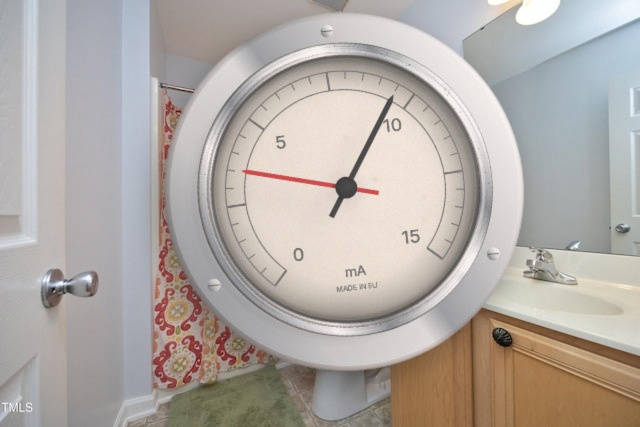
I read 9.5 mA
